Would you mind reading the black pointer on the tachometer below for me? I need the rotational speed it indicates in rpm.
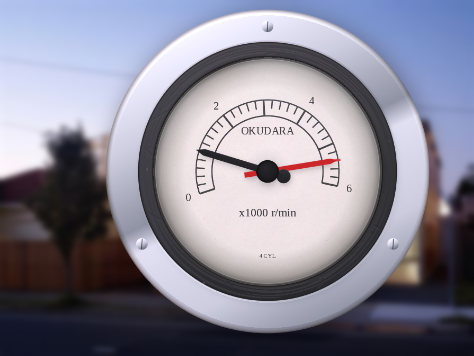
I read 1000 rpm
